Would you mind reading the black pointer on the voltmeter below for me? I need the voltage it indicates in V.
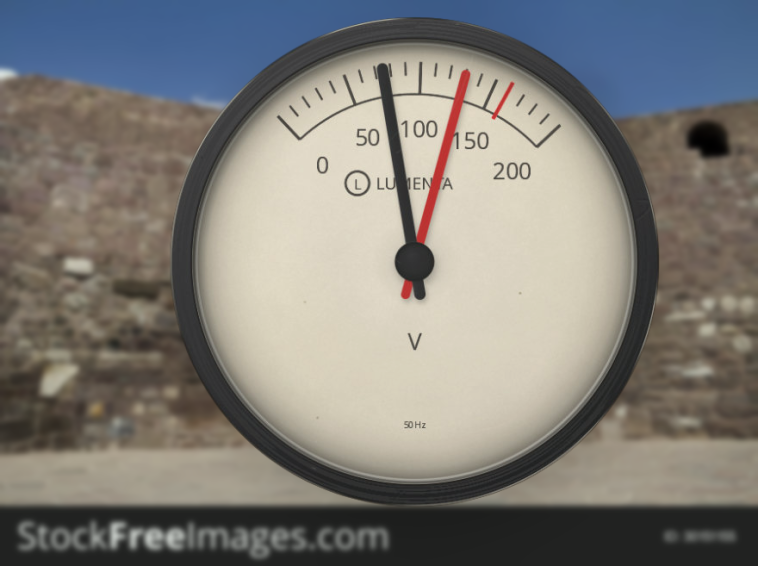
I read 75 V
